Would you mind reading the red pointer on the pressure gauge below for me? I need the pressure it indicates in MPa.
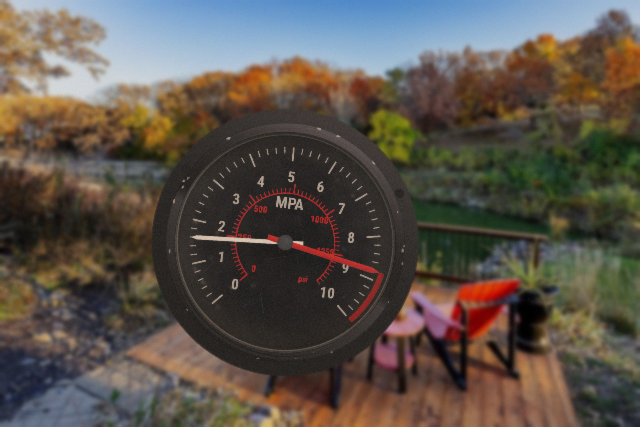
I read 8.8 MPa
